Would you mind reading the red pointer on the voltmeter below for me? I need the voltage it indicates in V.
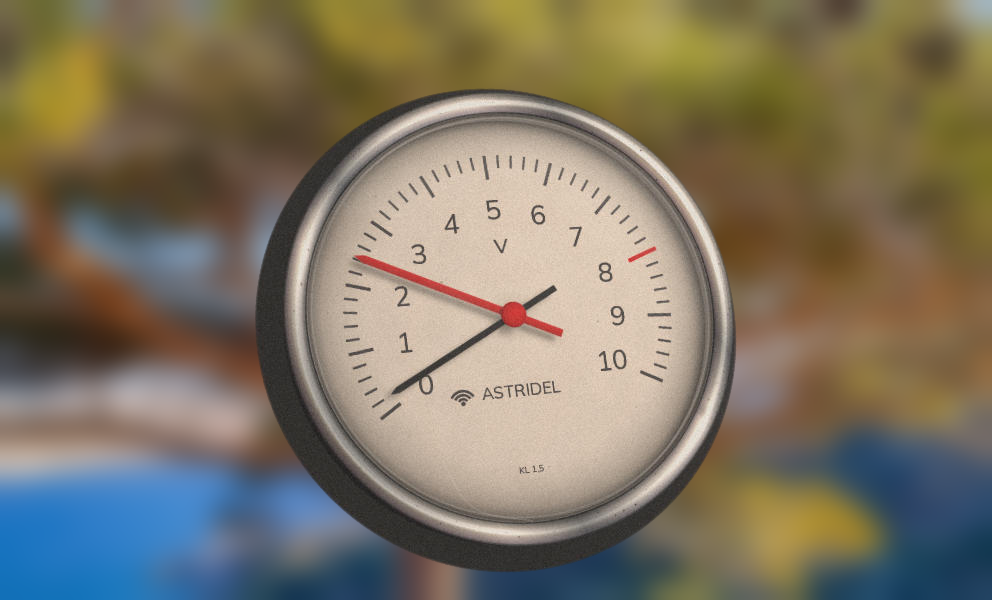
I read 2.4 V
